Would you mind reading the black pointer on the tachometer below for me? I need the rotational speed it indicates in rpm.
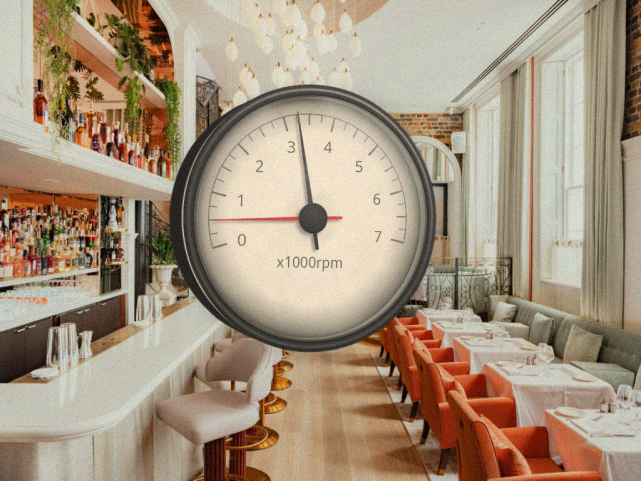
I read 3250 rpm
